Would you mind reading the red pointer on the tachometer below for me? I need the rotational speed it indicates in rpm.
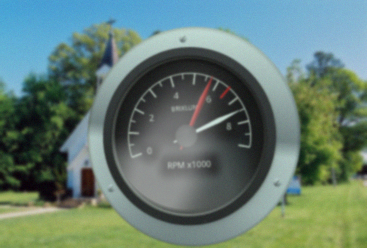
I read 5750 rpm
